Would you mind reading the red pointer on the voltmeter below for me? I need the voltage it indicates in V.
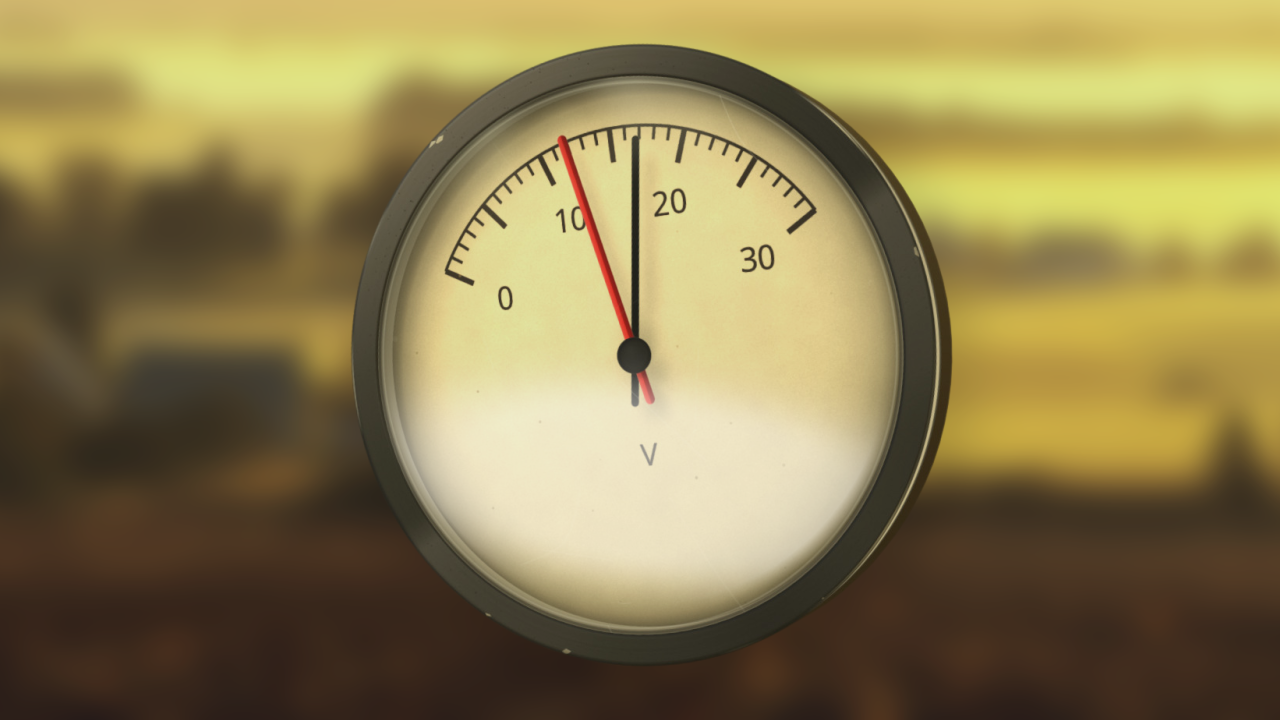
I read 12 V
